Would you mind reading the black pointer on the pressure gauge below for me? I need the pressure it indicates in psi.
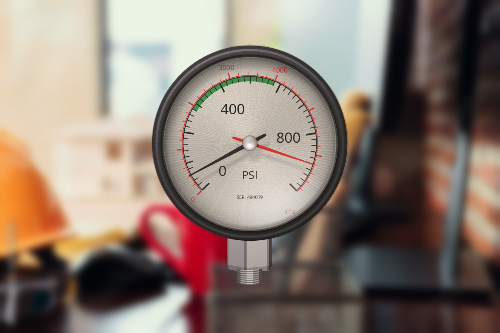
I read 60 psi
